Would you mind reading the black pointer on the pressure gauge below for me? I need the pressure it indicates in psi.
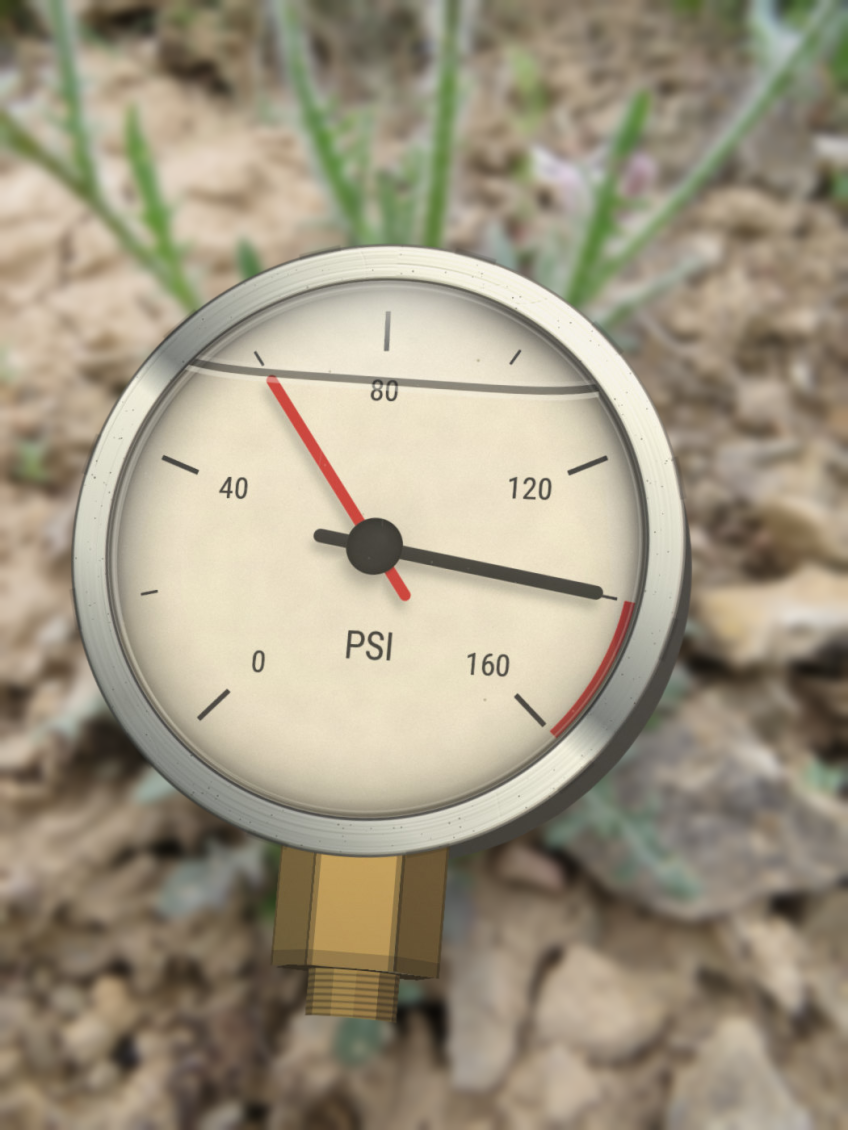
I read 140 psi
